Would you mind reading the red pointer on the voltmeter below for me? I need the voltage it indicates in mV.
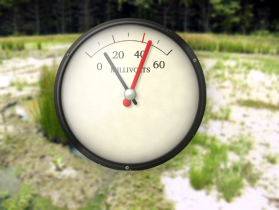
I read 45 mV
